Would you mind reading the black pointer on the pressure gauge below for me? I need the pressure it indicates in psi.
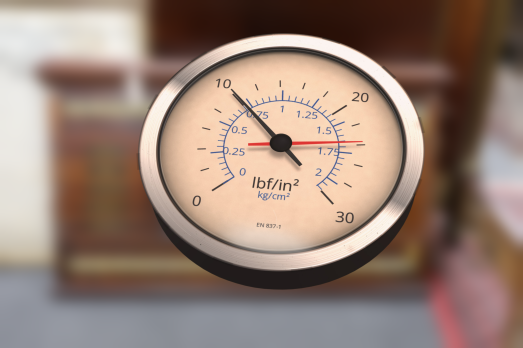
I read 10 psi
